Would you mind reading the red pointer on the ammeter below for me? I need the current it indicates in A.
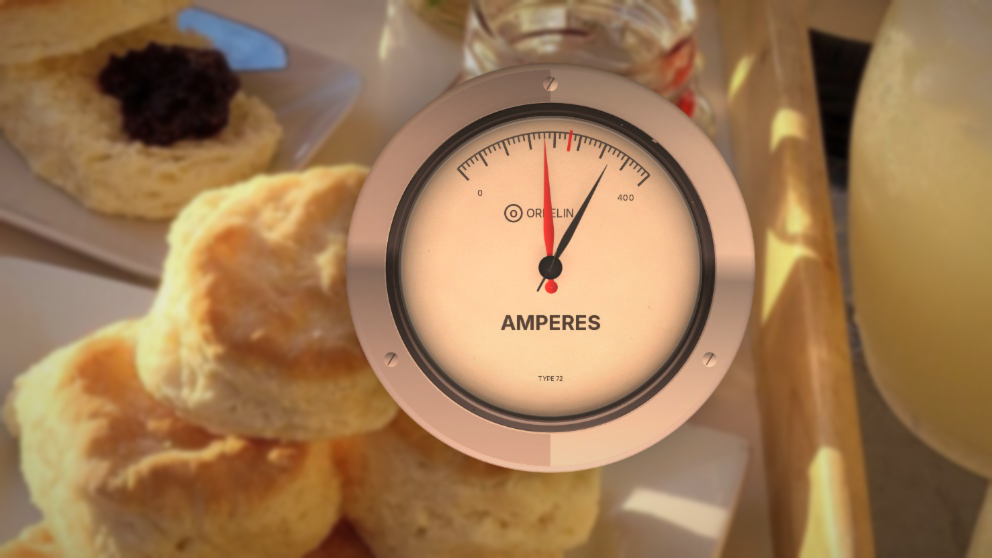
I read 180 A
